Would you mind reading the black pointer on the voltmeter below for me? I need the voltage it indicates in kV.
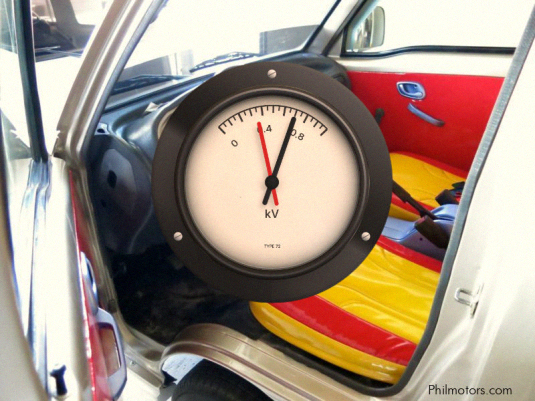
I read 0.7 kV
